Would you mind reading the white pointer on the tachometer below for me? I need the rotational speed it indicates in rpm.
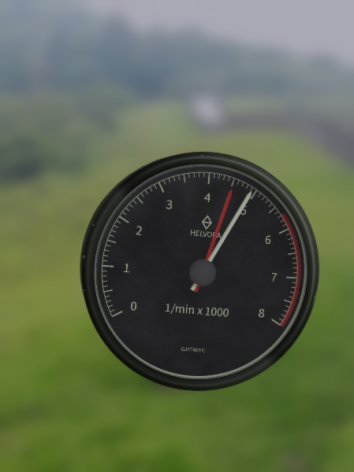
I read 4900 rpm
